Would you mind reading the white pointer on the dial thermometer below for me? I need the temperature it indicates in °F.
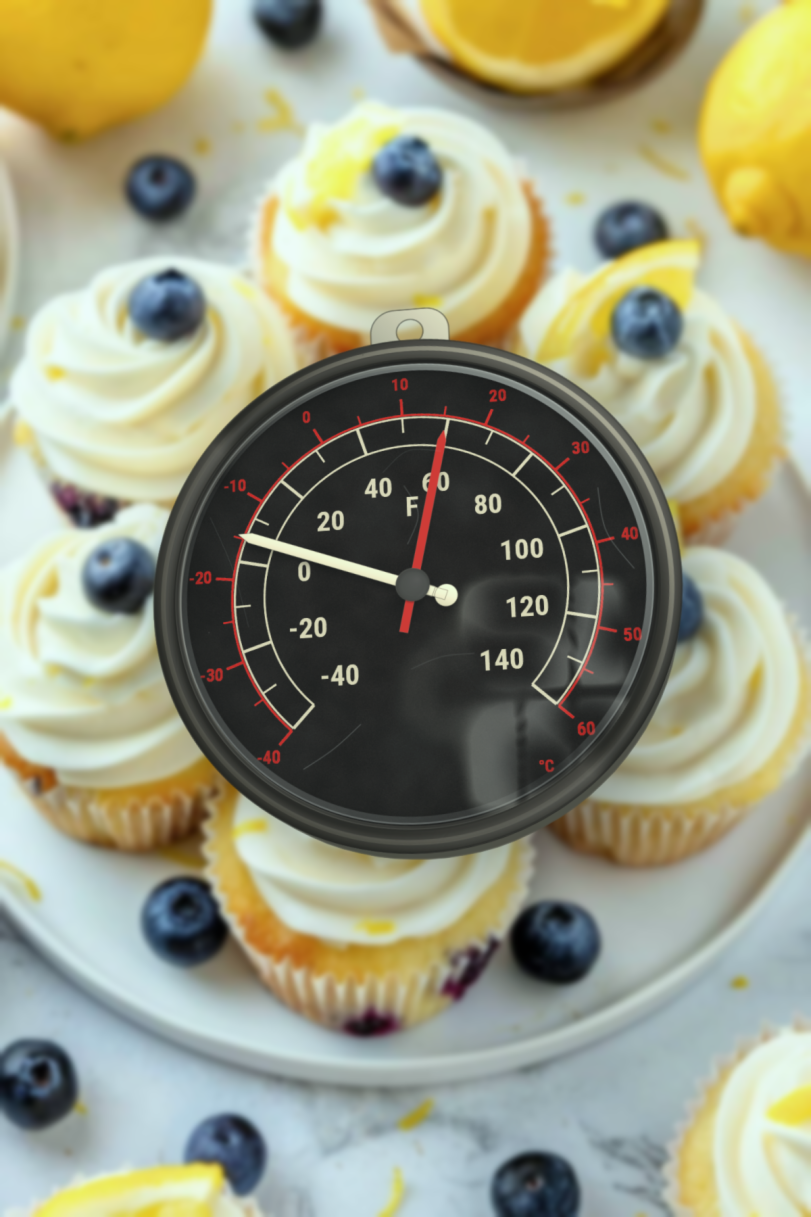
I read 5 °F
